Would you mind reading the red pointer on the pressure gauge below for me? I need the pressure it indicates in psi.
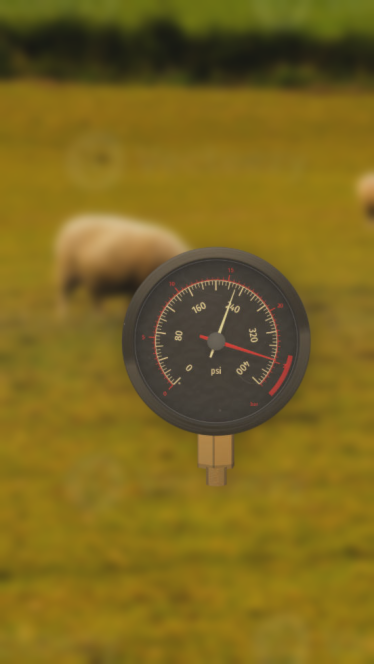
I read 360 psi
